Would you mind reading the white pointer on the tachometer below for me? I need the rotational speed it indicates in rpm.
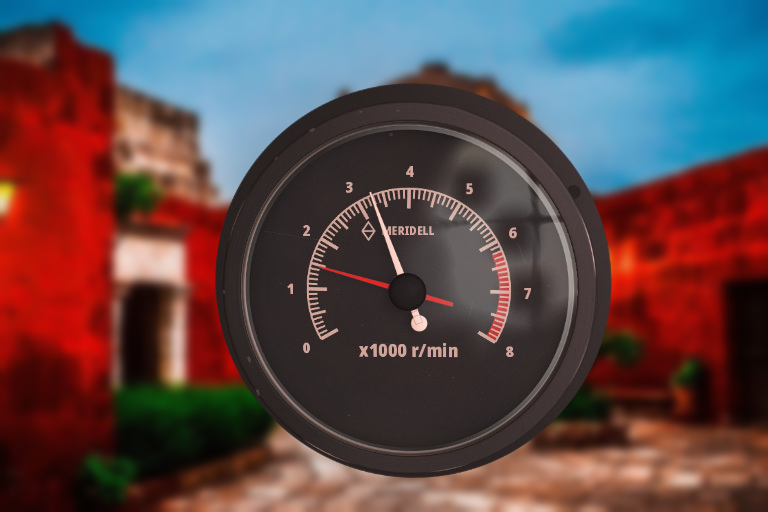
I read 3300 rpm
